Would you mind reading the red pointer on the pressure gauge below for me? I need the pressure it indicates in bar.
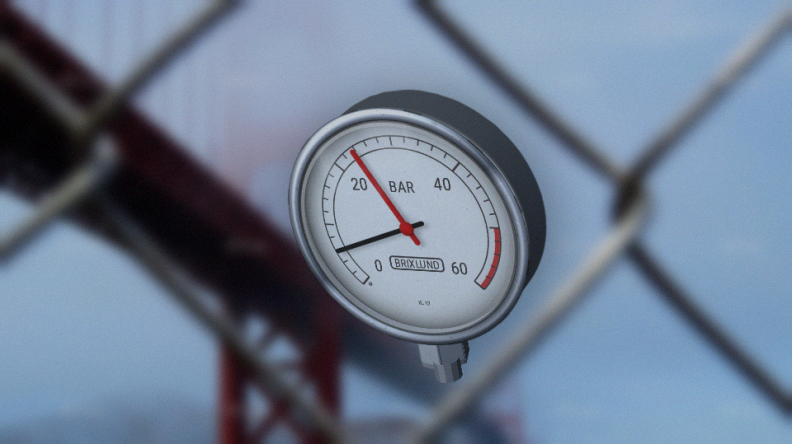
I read 24 bar
